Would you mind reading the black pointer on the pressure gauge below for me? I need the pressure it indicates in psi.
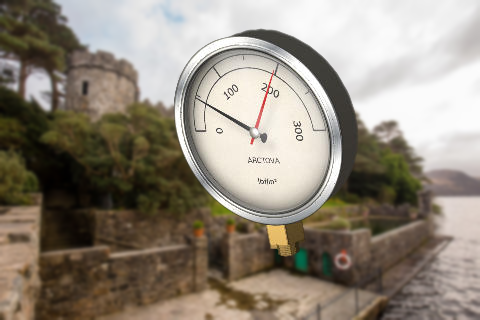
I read 50 psi
